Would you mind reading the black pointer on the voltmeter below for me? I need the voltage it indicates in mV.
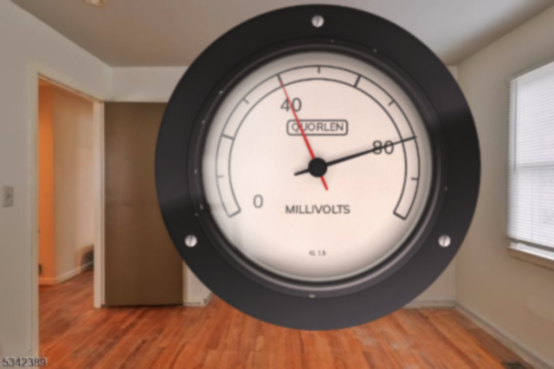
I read 80 mV
